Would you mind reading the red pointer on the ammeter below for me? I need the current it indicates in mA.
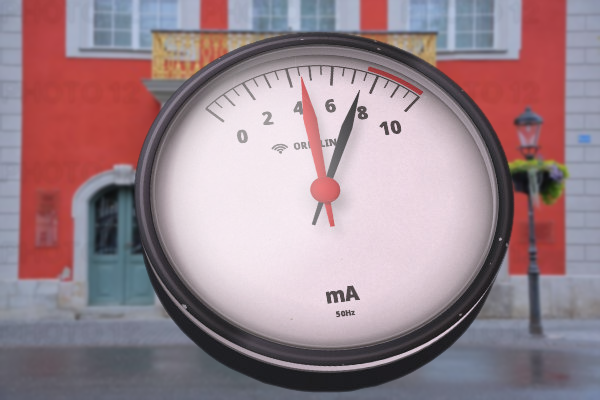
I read 4.5 mA
